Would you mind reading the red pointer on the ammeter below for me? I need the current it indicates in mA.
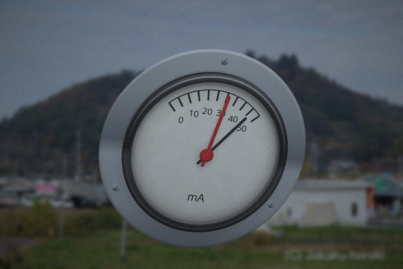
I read 30 mA
